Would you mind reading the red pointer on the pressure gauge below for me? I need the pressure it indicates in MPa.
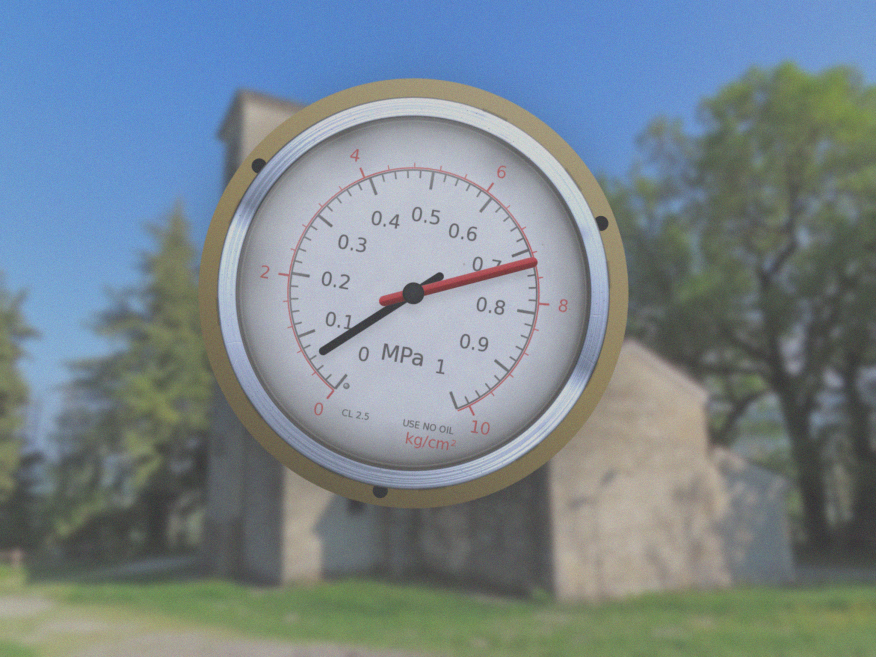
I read 0.72 MPa
